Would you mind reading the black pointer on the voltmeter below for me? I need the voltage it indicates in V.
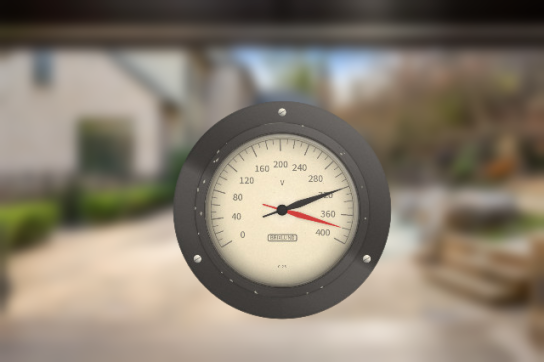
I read 320 V
